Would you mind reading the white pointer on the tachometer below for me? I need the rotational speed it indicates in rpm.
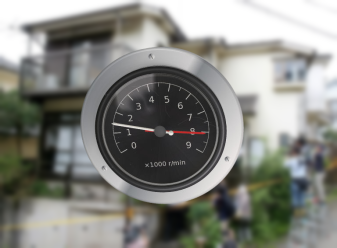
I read 1500 rpm
